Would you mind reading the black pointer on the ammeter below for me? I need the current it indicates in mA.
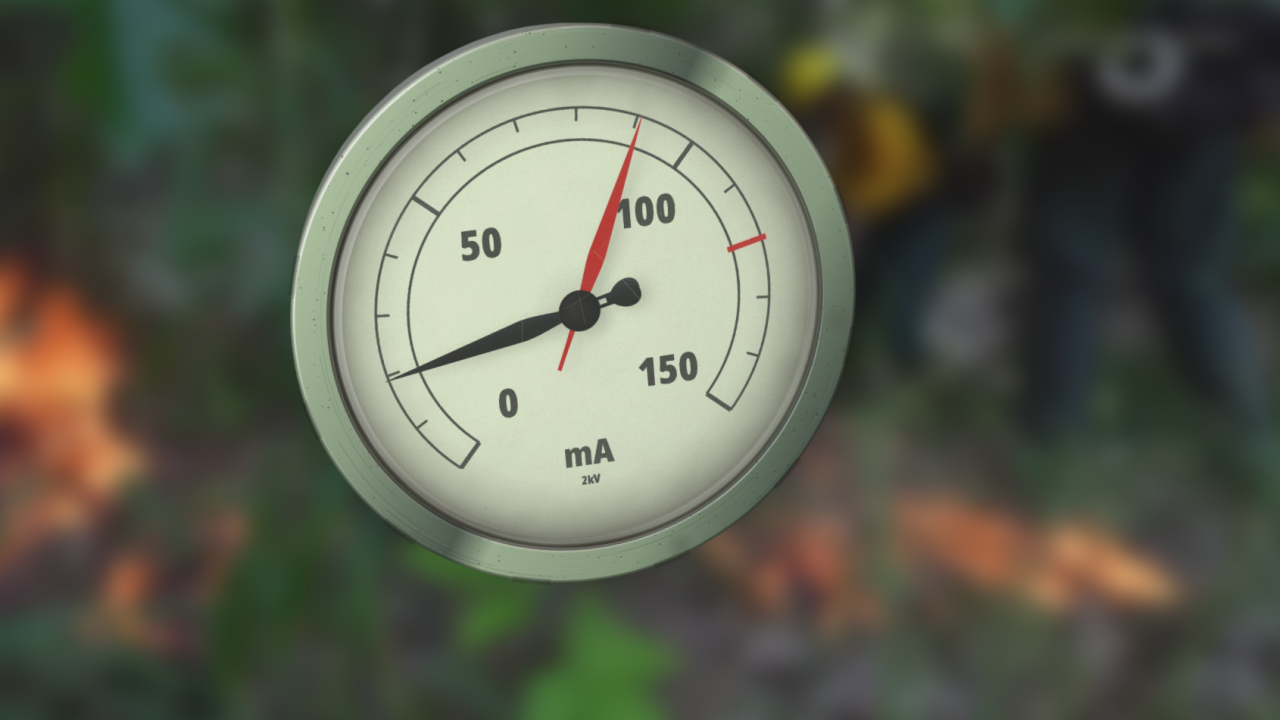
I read 20 mA
